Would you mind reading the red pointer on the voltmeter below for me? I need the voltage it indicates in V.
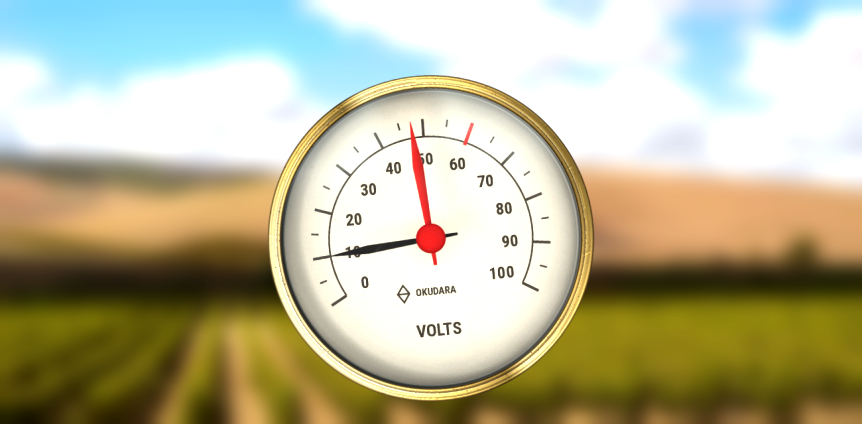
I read 47.5 V
